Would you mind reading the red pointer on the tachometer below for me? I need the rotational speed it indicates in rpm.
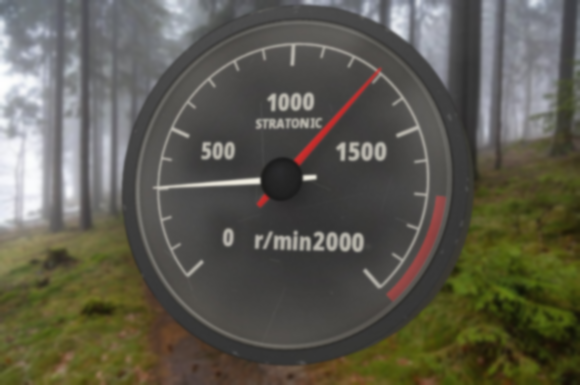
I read 1300 rpm
